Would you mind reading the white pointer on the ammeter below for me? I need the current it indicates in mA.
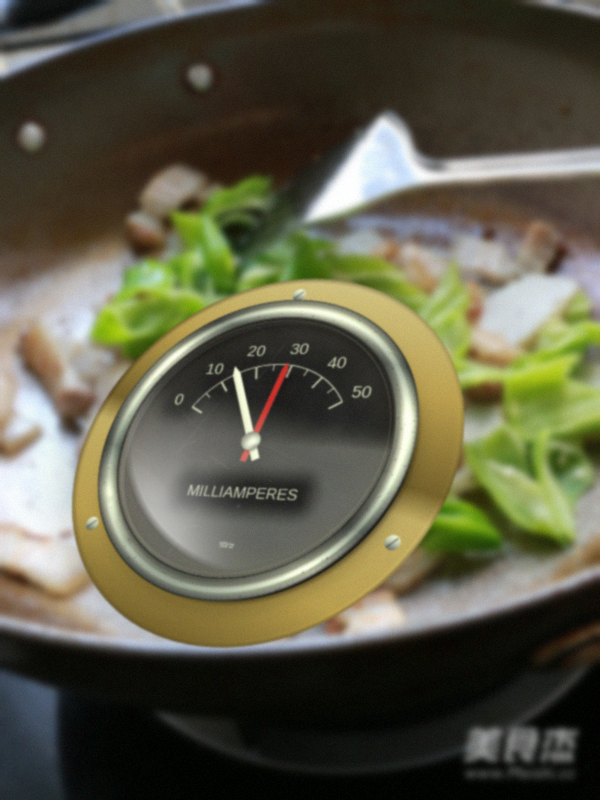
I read 15 mA
